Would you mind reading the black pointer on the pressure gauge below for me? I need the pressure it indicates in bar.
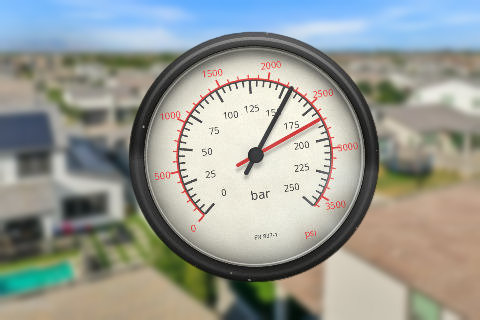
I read 155 bar
